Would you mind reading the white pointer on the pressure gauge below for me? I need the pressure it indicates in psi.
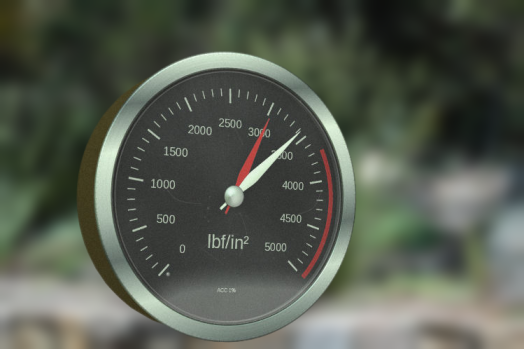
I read 3400 psi
